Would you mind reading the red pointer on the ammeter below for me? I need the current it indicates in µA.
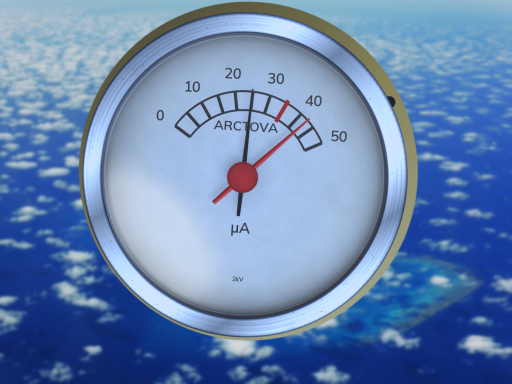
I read 42.5 µA
